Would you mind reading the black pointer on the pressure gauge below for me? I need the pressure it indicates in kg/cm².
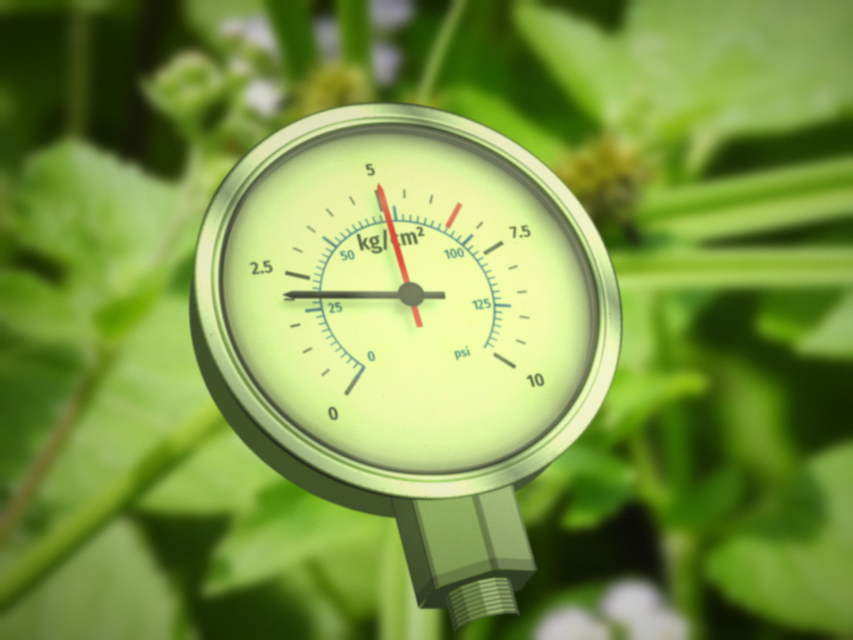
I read 2 kg/cm²
